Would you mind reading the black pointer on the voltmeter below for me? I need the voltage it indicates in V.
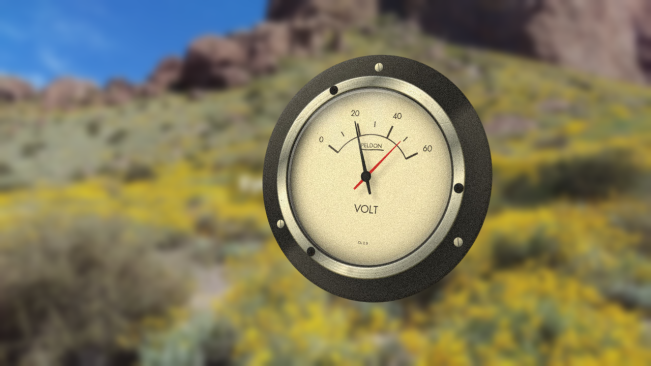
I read 20 V
